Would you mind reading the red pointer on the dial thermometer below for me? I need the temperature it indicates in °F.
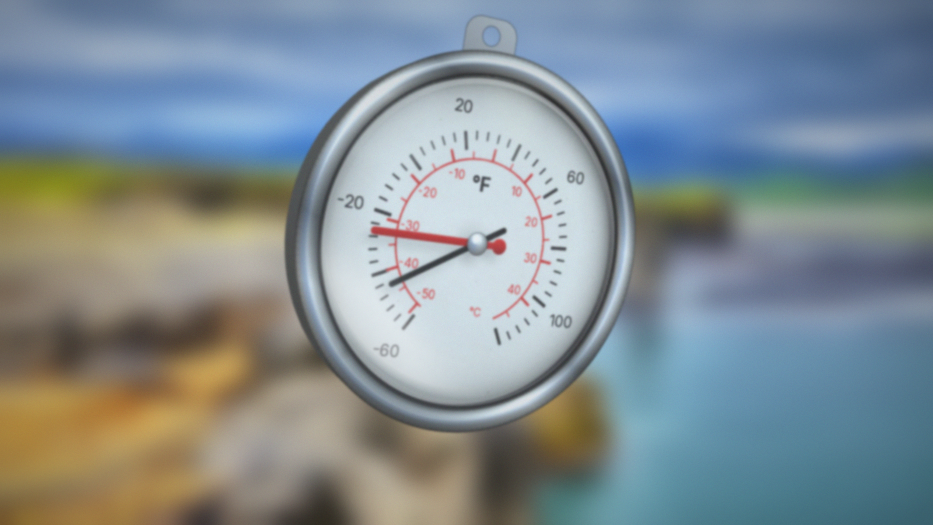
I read -26 °F
